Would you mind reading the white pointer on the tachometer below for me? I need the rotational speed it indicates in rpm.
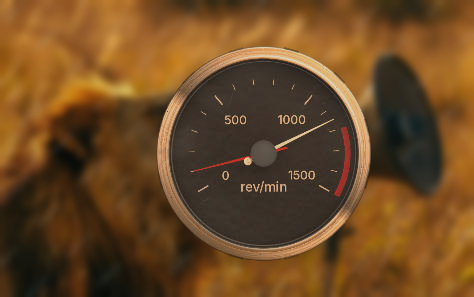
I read 1150 rpm
